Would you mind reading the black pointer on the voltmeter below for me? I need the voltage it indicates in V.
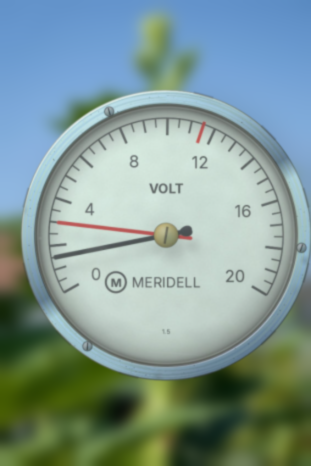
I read 1.5 V
